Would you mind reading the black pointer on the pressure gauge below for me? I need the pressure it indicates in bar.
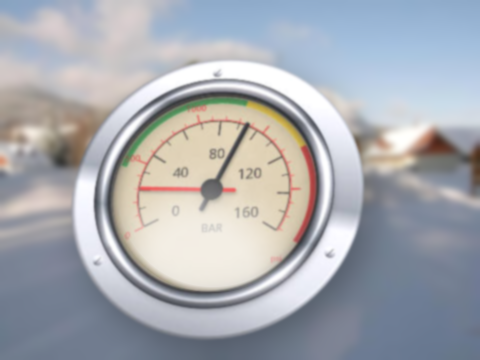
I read 95 bar
